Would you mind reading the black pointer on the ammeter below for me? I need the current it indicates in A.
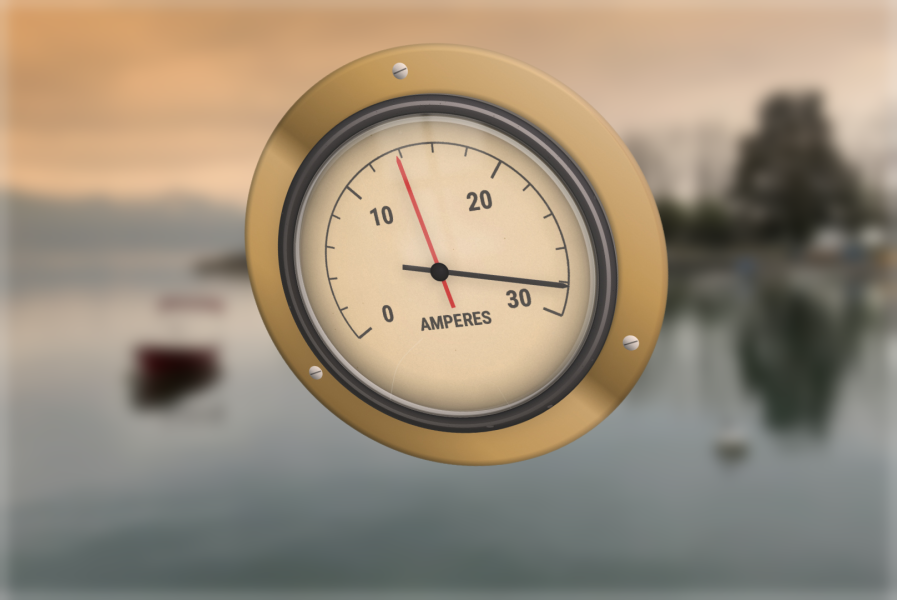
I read 28 A
